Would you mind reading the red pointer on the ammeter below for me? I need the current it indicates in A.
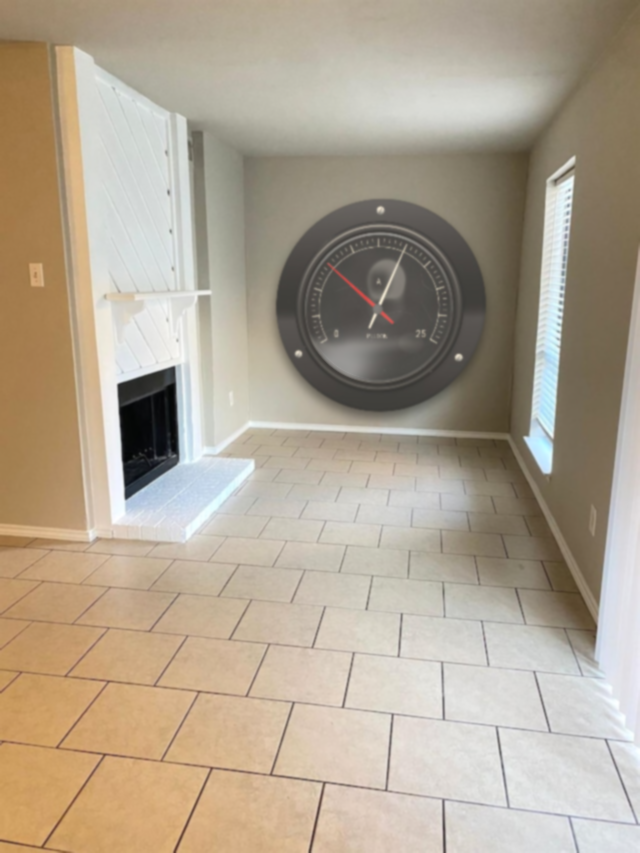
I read 7.5 A
